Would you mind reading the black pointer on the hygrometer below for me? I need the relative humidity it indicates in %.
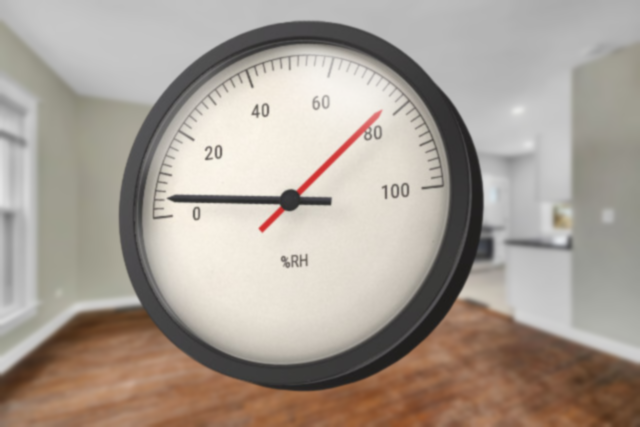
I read 4 %
